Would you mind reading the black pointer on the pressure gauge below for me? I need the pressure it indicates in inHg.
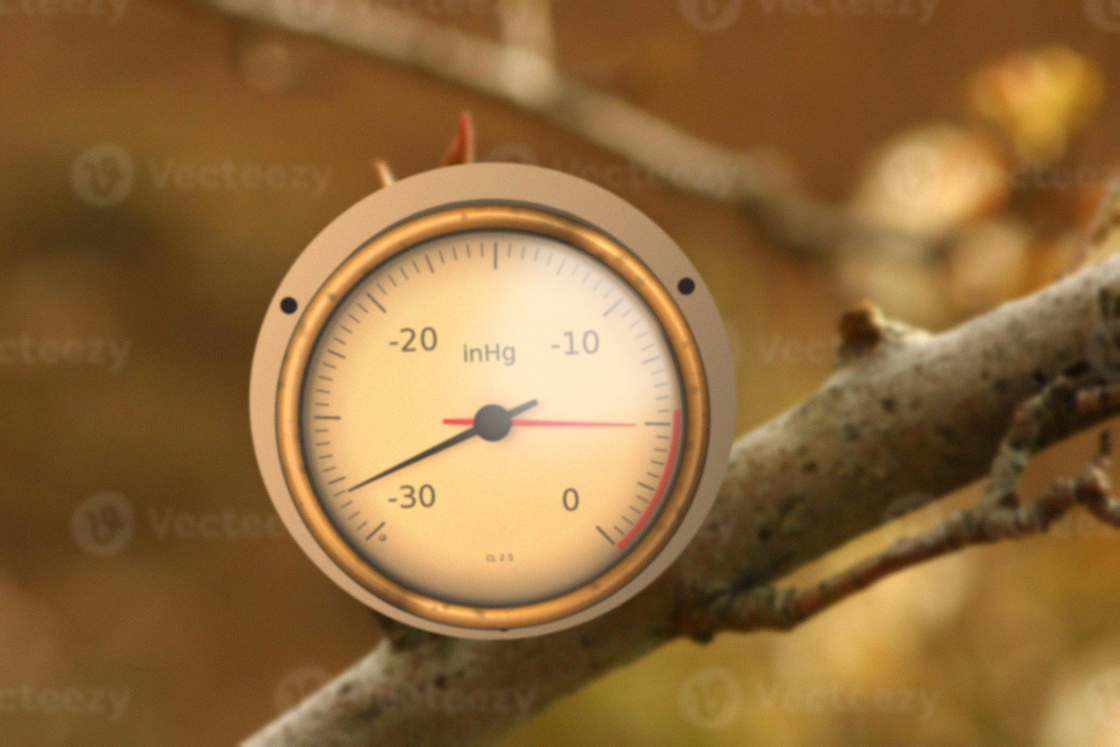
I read -28 inHg
